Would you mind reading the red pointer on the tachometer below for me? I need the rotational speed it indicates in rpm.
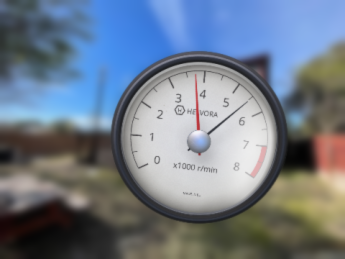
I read 3750 rpm
